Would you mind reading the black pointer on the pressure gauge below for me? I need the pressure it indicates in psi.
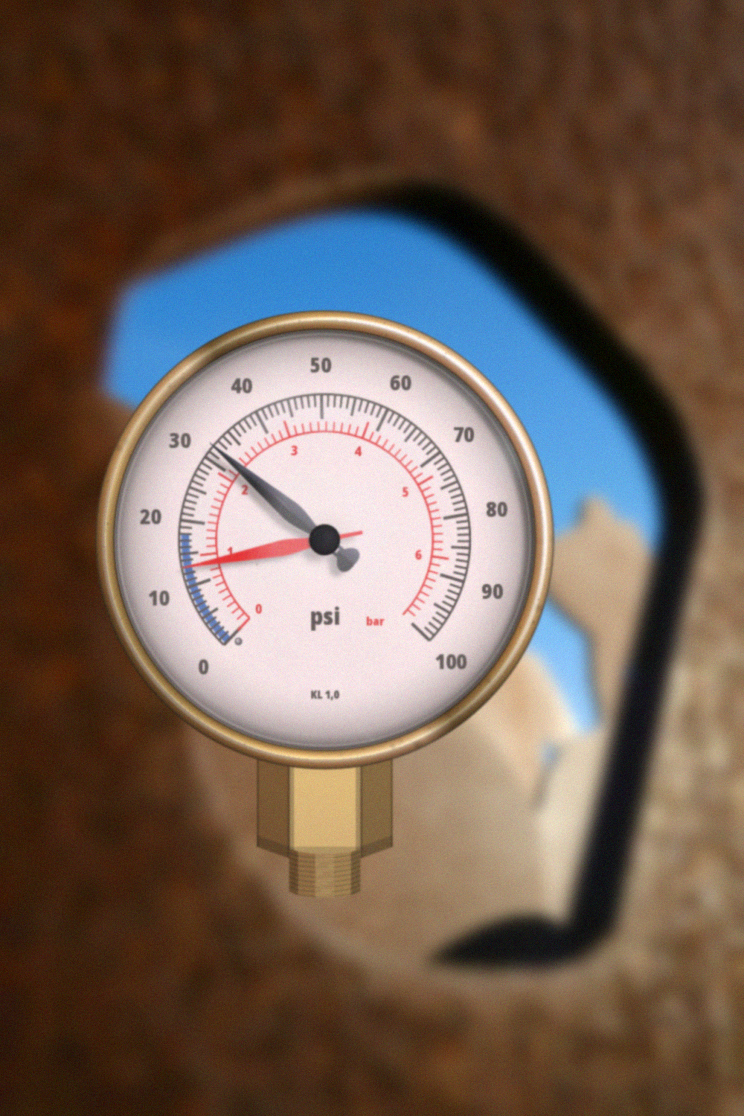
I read 32 psi
